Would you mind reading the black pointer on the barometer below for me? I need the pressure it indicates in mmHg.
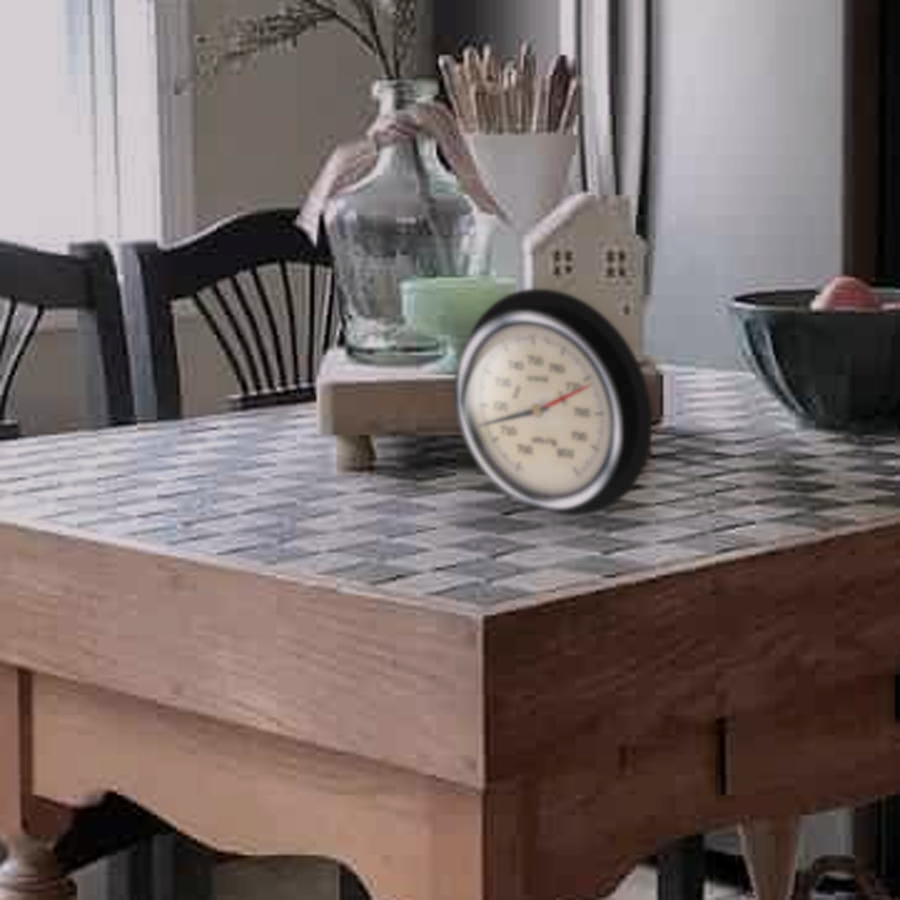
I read 715 mmHg
